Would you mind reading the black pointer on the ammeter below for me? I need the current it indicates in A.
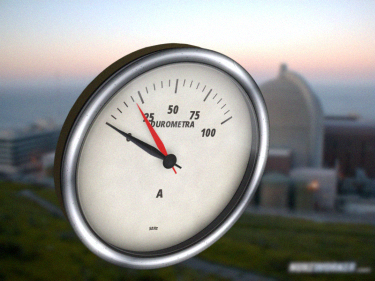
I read 0 A
